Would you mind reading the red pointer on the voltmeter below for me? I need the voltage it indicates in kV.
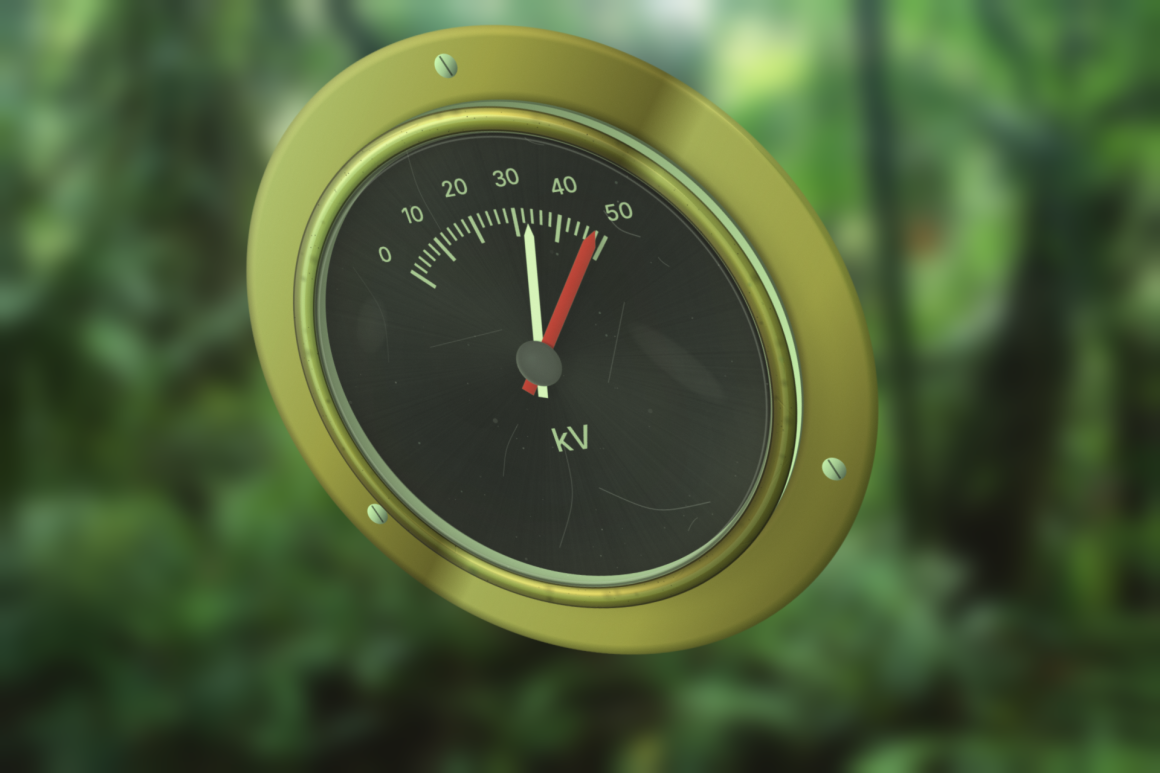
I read 48 kV
